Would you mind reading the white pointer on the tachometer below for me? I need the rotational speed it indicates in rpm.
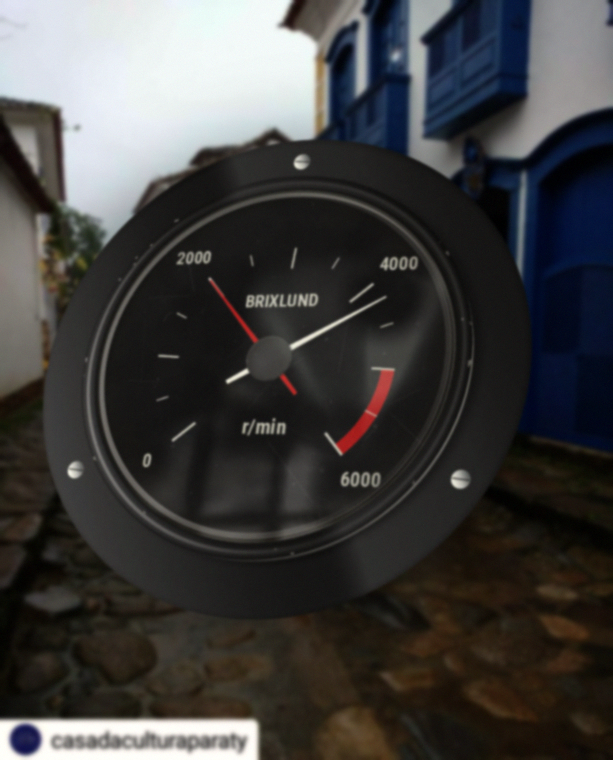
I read 4250 rpm
